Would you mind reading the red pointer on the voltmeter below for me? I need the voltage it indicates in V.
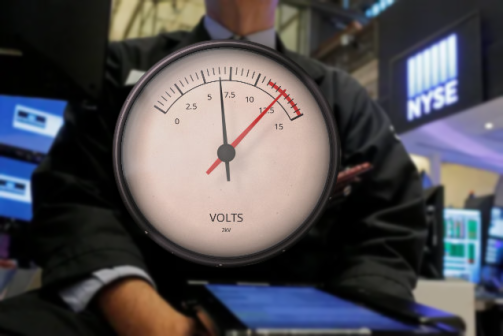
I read 12.5 V
